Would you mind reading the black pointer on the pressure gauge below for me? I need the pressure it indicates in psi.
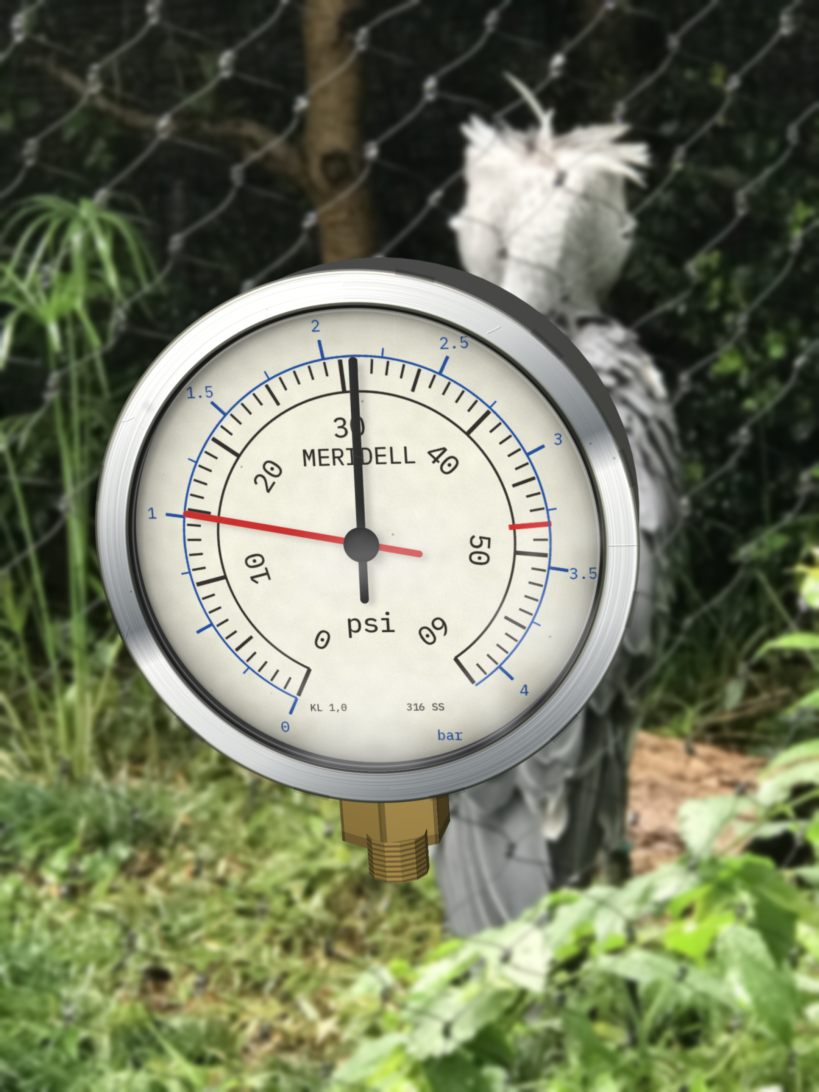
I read 31 psi
